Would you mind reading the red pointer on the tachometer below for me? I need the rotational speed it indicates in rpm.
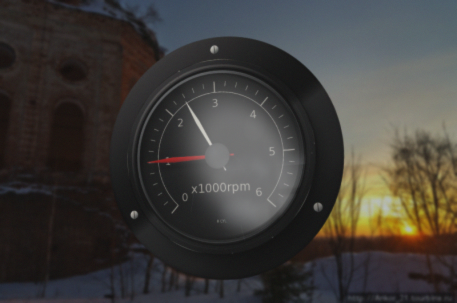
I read 1000 rpm
